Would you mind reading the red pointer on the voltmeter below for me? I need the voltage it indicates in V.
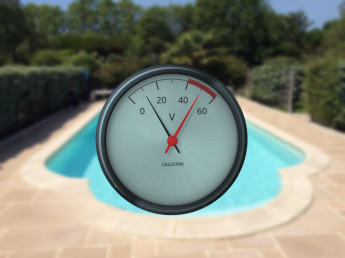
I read 50 V
